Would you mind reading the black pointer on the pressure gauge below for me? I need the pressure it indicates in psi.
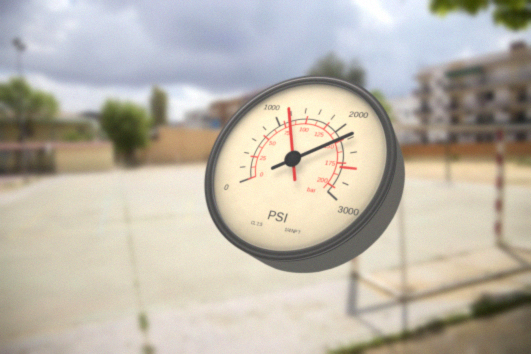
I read 2200 psi
